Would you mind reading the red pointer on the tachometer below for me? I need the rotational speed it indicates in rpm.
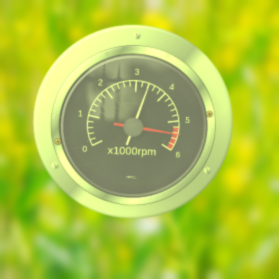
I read 5400 rpm
